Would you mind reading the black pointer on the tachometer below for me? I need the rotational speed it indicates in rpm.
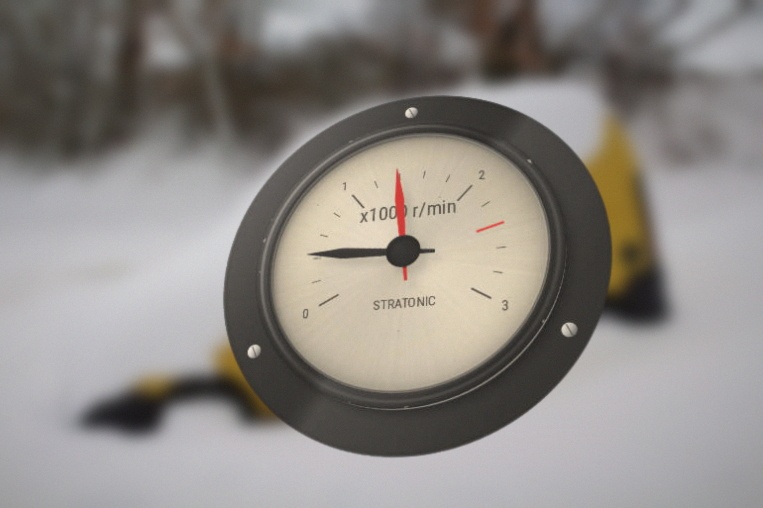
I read 400 rpm
